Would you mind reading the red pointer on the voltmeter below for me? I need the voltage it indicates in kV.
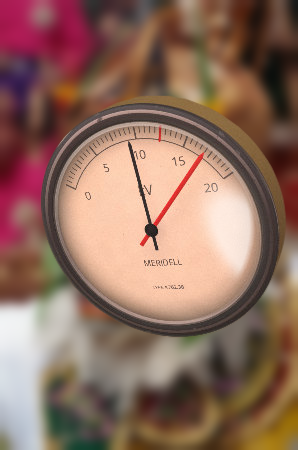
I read 17 kV
